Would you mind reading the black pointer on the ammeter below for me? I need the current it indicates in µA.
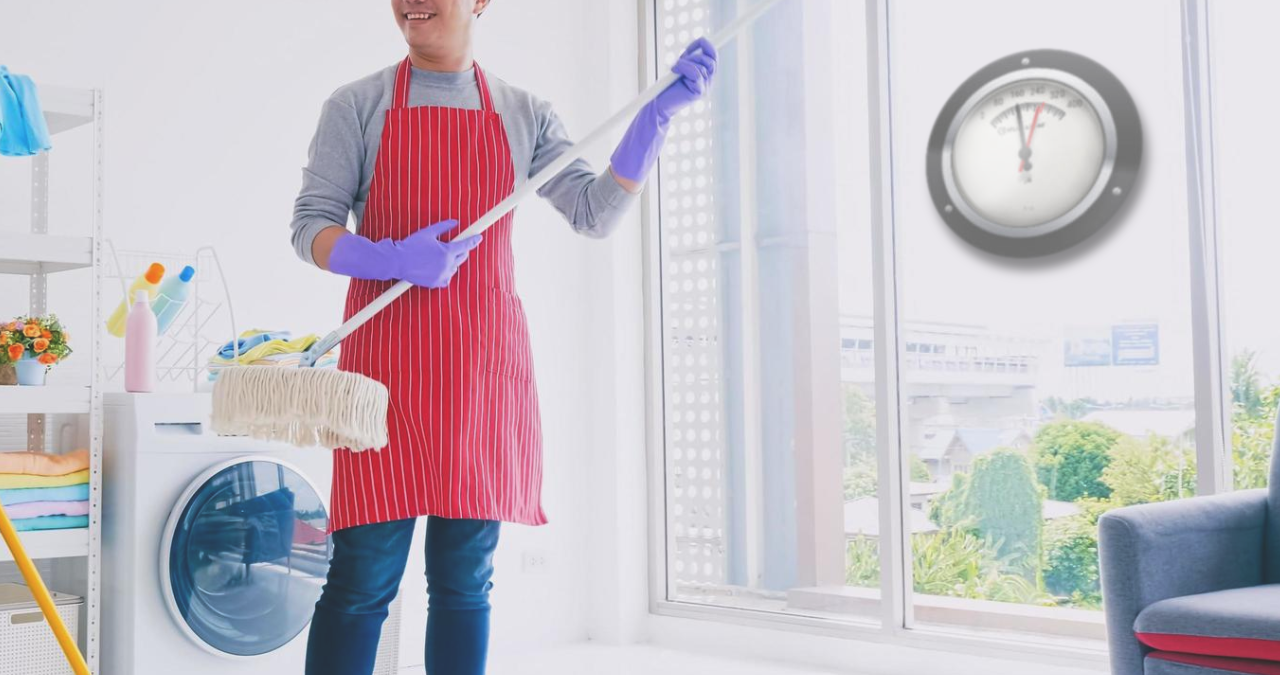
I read 160 µA
